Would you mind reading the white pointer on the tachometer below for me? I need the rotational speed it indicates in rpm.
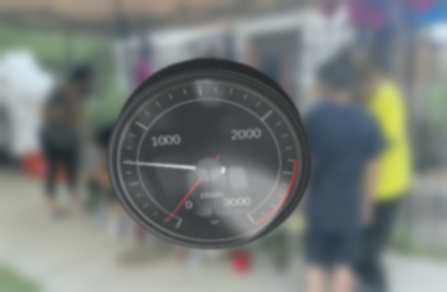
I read 700 rpm
